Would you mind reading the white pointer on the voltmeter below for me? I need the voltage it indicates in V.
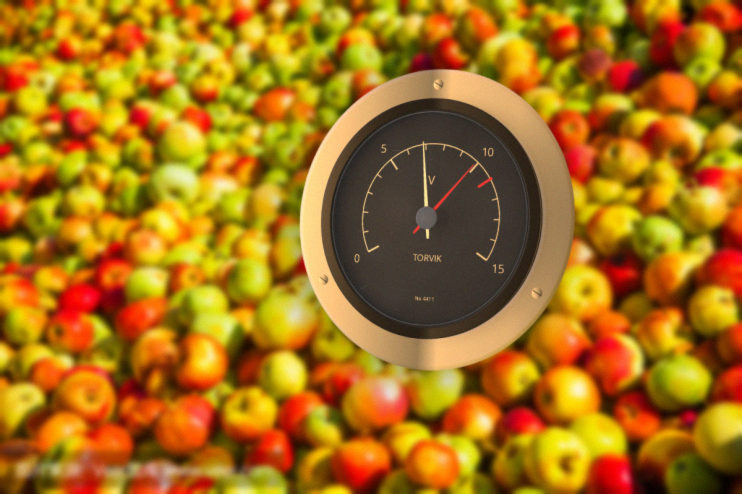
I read 7 V
